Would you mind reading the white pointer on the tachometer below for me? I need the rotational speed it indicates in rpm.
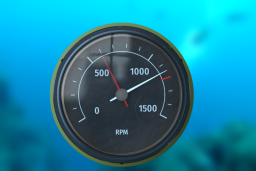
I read 1150 rpm
